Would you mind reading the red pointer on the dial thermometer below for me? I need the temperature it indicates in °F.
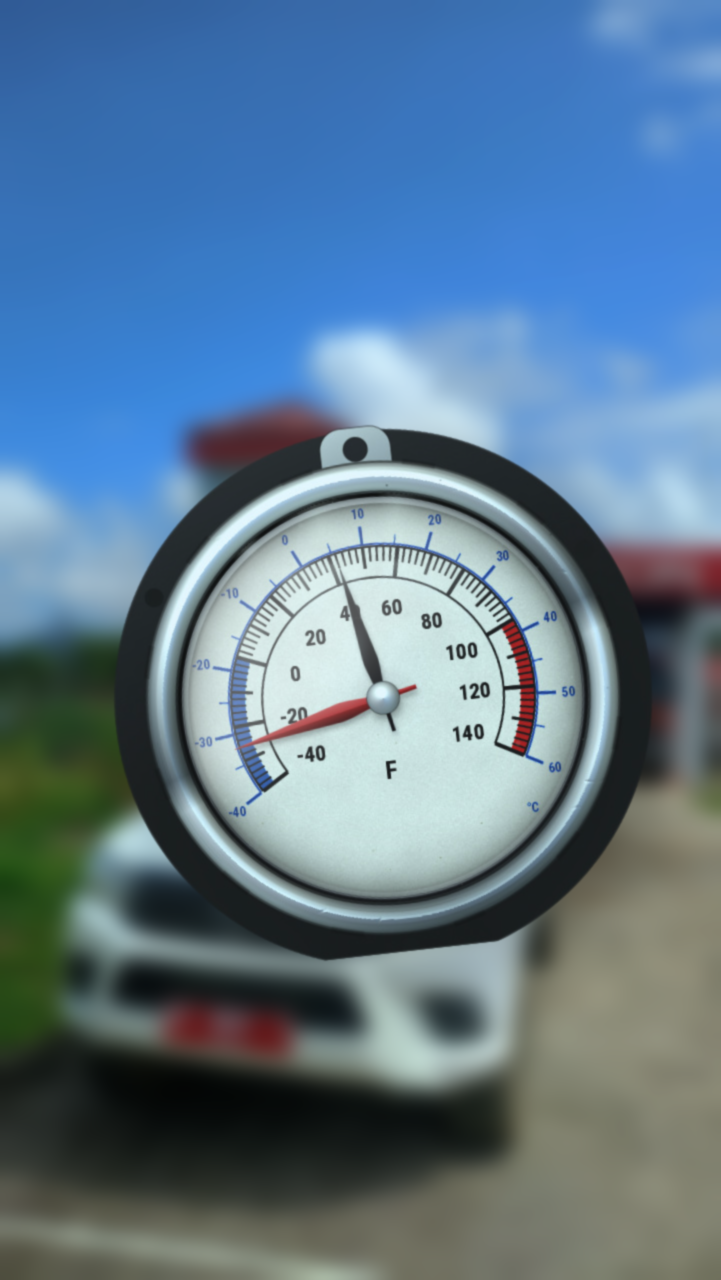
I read -26 °F
